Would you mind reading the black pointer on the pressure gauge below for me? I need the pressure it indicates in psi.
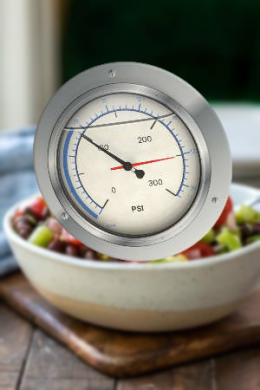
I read 100 psi
